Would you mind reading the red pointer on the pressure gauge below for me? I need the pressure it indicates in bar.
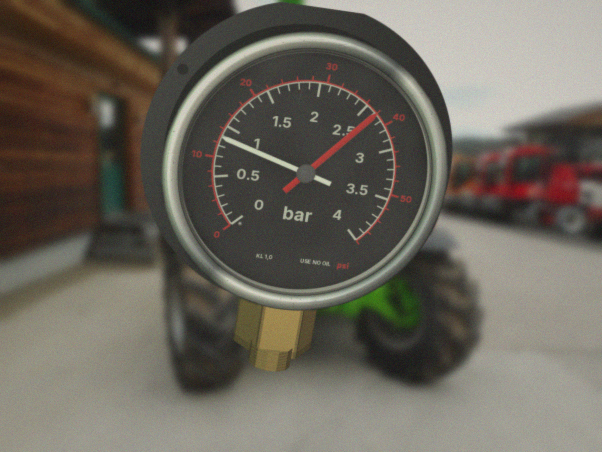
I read 2.6 bar
